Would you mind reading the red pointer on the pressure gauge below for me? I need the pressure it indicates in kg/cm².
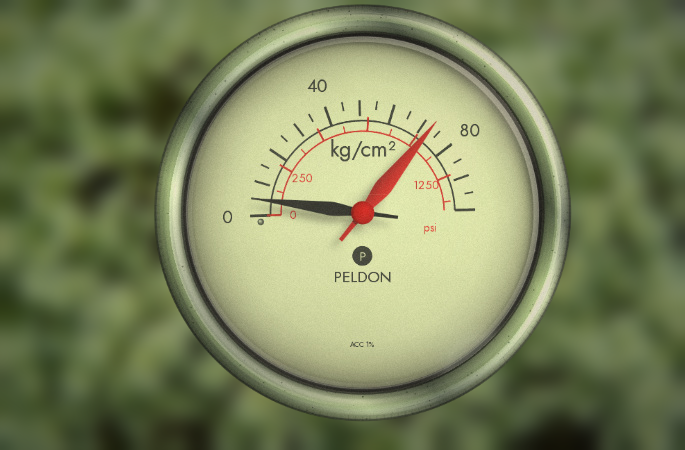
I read 72.5 kg/cm²
